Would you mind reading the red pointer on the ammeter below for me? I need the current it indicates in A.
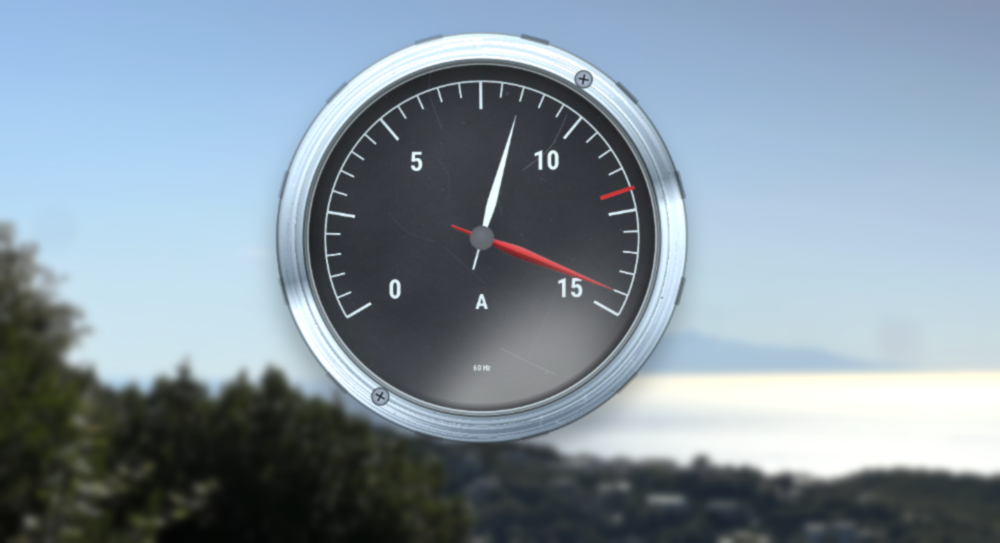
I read 14.5 A
